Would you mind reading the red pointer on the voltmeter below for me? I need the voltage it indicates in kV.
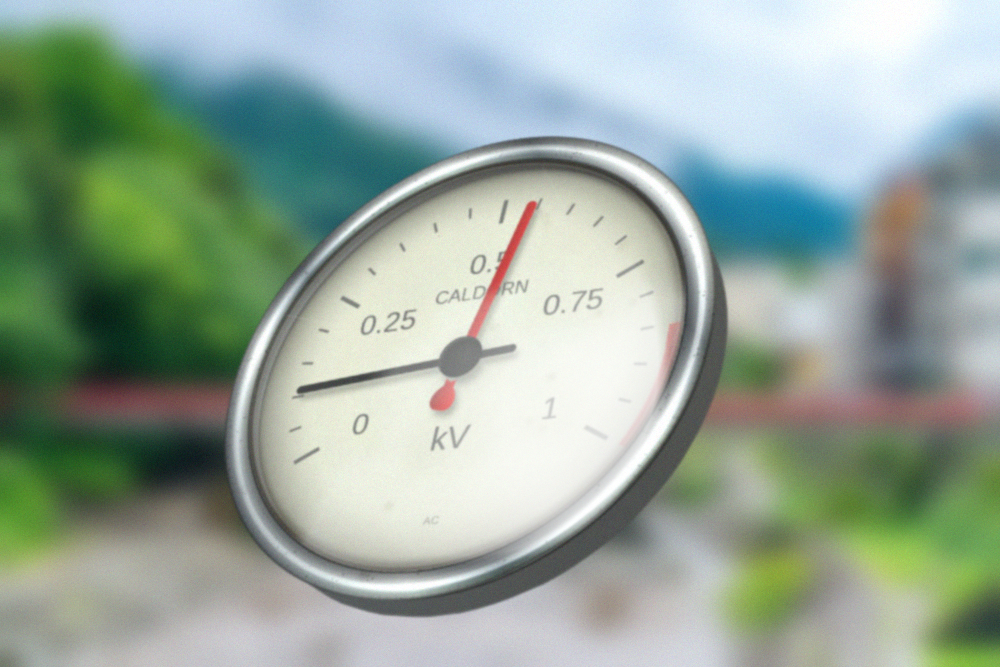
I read 0.55 kV
